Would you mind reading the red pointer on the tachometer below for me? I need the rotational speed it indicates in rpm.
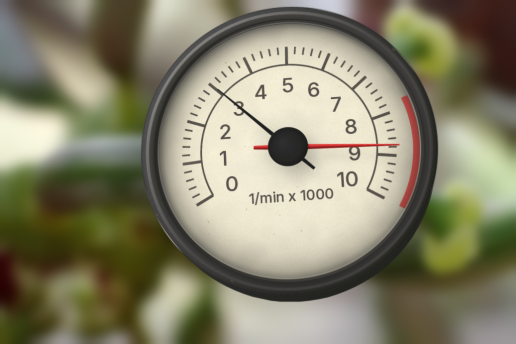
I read 8800 rpm
